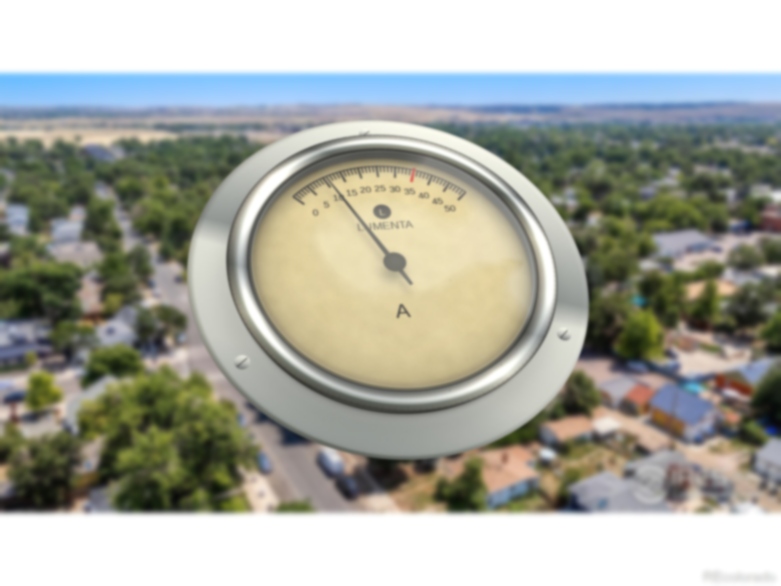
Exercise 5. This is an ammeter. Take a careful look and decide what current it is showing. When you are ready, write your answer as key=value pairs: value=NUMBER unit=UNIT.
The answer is value=10 unit=A
